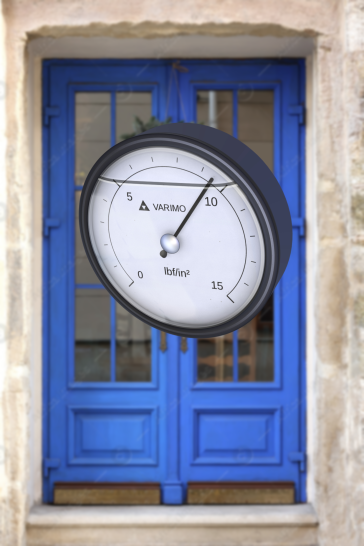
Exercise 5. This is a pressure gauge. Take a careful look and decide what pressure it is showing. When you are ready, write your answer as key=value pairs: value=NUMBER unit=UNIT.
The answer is value=9.5 unit=psi
